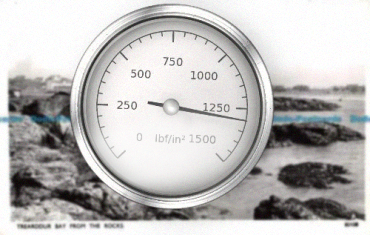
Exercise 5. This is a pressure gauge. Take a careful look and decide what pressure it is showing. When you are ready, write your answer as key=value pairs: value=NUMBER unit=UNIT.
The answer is value=1300 unit=psi
